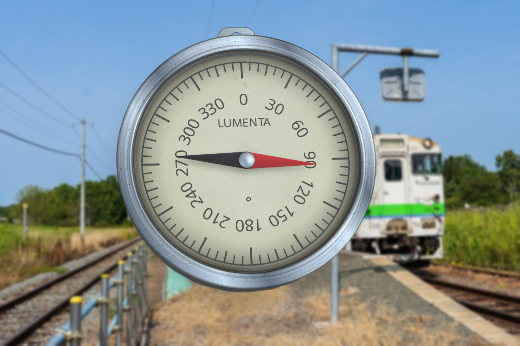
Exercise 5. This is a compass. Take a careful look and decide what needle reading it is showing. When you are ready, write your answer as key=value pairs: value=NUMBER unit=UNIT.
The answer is value=95 unit=°
